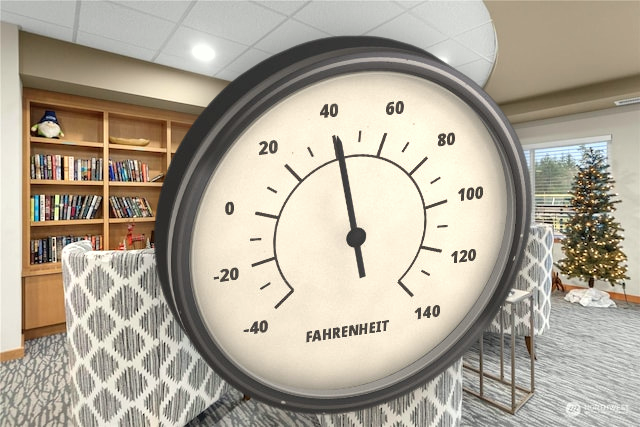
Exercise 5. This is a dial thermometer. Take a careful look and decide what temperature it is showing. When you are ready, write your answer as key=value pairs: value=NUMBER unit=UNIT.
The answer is value=40 unit=°F
